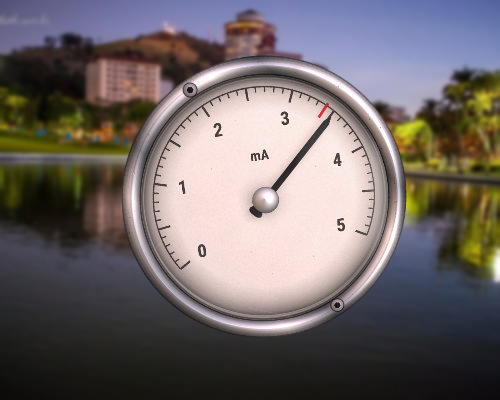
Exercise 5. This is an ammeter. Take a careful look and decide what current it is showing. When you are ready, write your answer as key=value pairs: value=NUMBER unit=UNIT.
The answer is value=3.5 unit=mA
